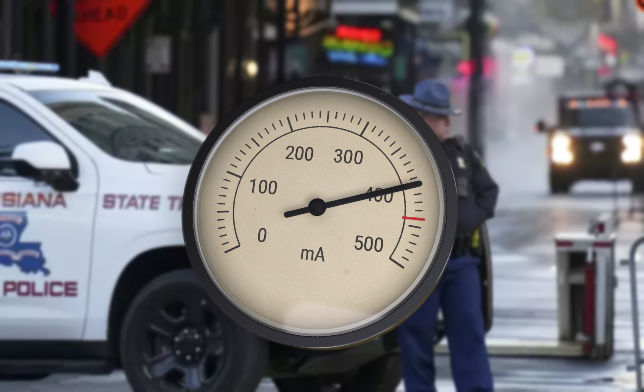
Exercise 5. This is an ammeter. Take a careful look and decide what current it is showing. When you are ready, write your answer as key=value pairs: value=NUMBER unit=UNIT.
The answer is value=400 unit=mA
